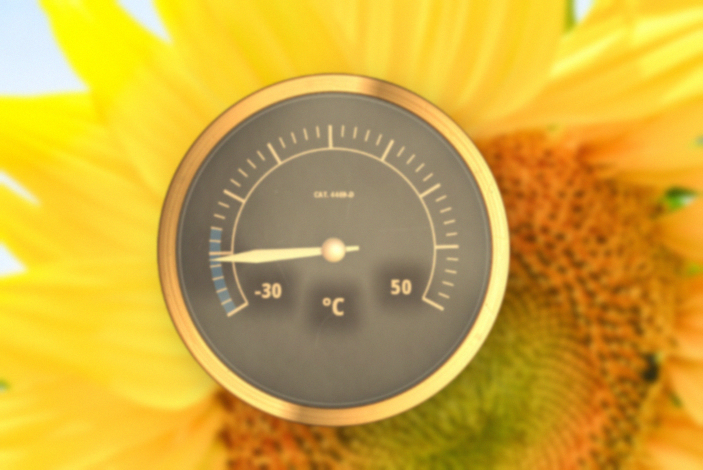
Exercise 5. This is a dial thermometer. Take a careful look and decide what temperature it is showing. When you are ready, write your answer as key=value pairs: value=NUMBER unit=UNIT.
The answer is value=-21 unit=°C
